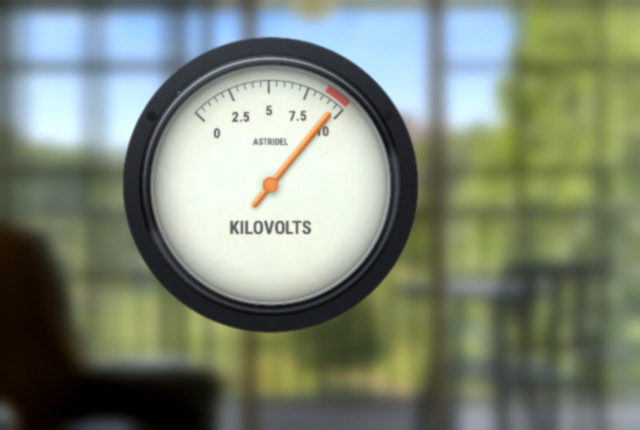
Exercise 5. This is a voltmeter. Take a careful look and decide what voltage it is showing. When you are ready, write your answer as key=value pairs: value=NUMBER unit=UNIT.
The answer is value=9.5 unit=kV
